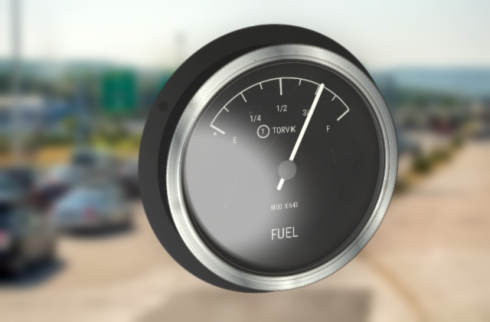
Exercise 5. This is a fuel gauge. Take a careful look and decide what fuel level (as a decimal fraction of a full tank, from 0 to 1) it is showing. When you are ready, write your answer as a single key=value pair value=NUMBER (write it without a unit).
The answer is value=0.75
